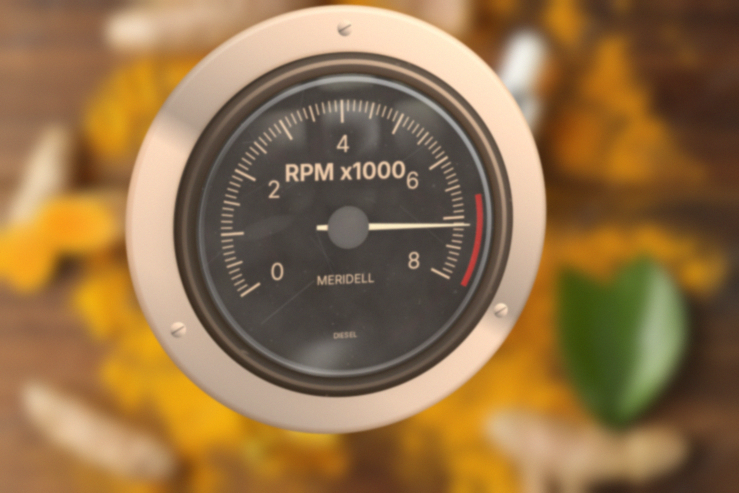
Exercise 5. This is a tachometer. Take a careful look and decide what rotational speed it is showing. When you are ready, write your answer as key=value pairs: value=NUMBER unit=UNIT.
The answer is value=7100 unit=rpm
